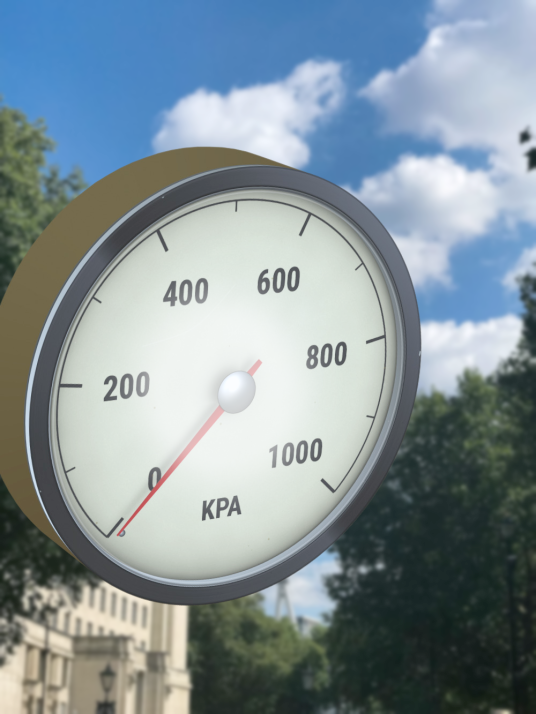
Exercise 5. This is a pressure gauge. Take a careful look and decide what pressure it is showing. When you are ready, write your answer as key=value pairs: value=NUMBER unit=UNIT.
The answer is value=0 unit=kPa
